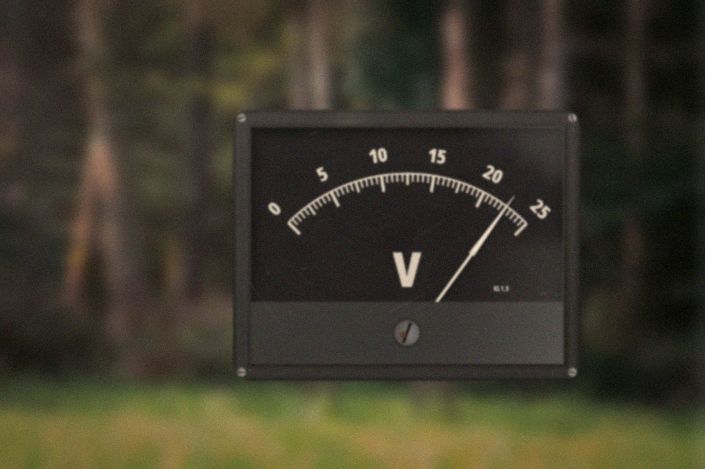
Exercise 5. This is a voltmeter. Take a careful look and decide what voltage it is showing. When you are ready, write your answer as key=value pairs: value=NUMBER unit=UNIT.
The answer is value=22.5 unit=V
